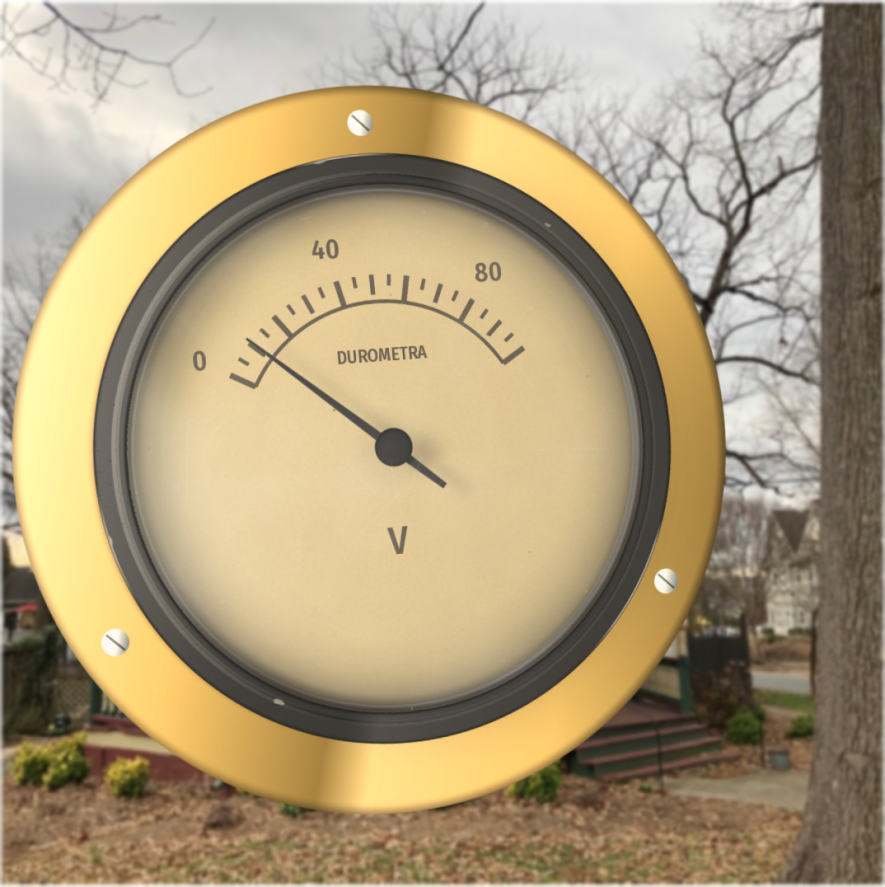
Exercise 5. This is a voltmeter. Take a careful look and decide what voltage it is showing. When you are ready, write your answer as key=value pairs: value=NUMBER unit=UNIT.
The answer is value=10 unit=V
